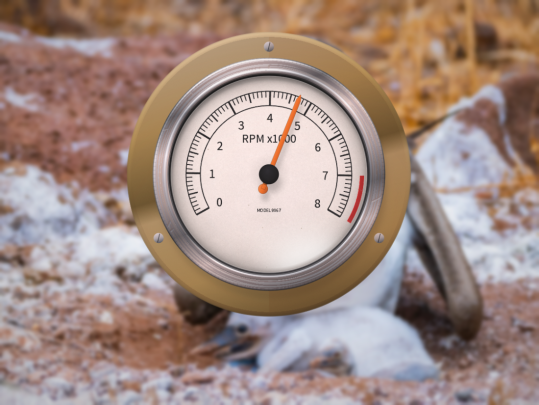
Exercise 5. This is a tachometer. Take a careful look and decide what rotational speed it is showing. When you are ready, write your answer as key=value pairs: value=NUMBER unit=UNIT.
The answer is value=4700 unit=rpm
